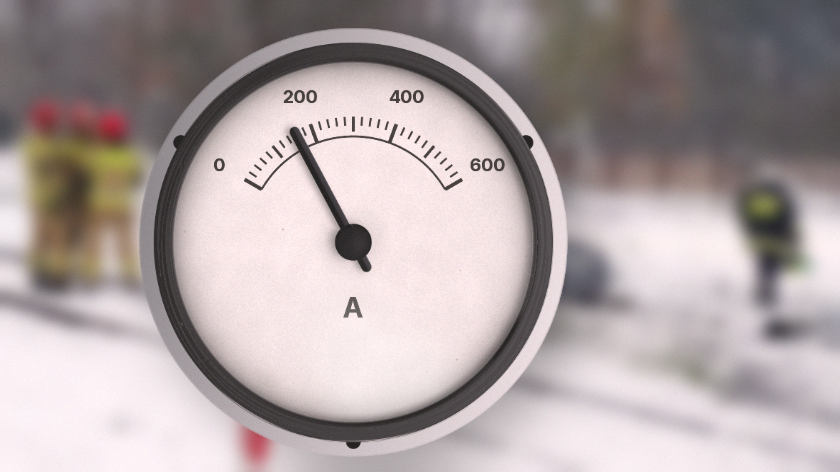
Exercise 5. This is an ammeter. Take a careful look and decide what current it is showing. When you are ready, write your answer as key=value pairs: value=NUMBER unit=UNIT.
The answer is value=160 unit=A
